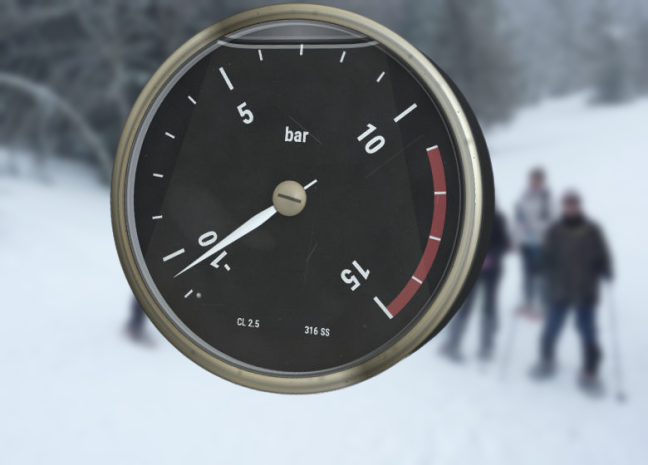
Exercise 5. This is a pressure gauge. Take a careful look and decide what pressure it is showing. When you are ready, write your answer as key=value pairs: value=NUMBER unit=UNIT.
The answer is value=-0.5 unit=bar
